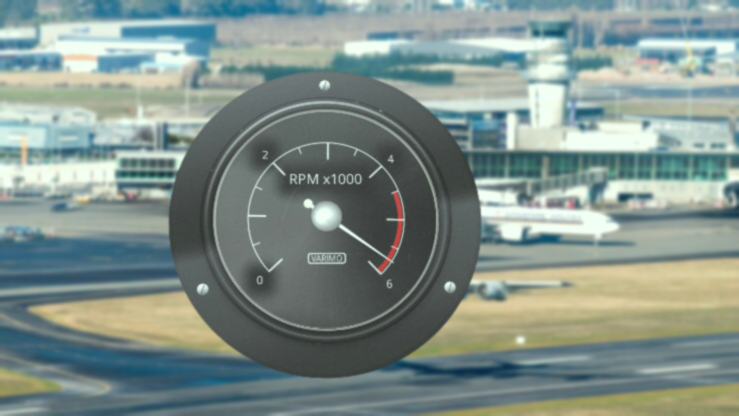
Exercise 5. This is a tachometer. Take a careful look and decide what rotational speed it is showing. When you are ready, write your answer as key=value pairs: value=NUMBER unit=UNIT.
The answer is value=5750 unit=rpm
